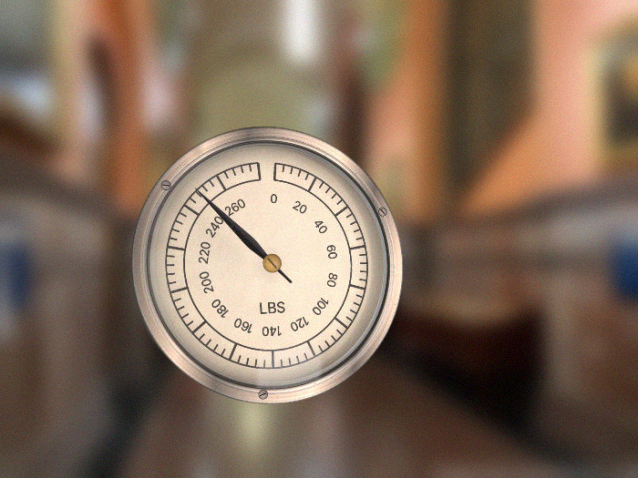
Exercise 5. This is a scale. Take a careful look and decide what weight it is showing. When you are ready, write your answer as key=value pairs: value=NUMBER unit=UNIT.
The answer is value=248 unit=lb
